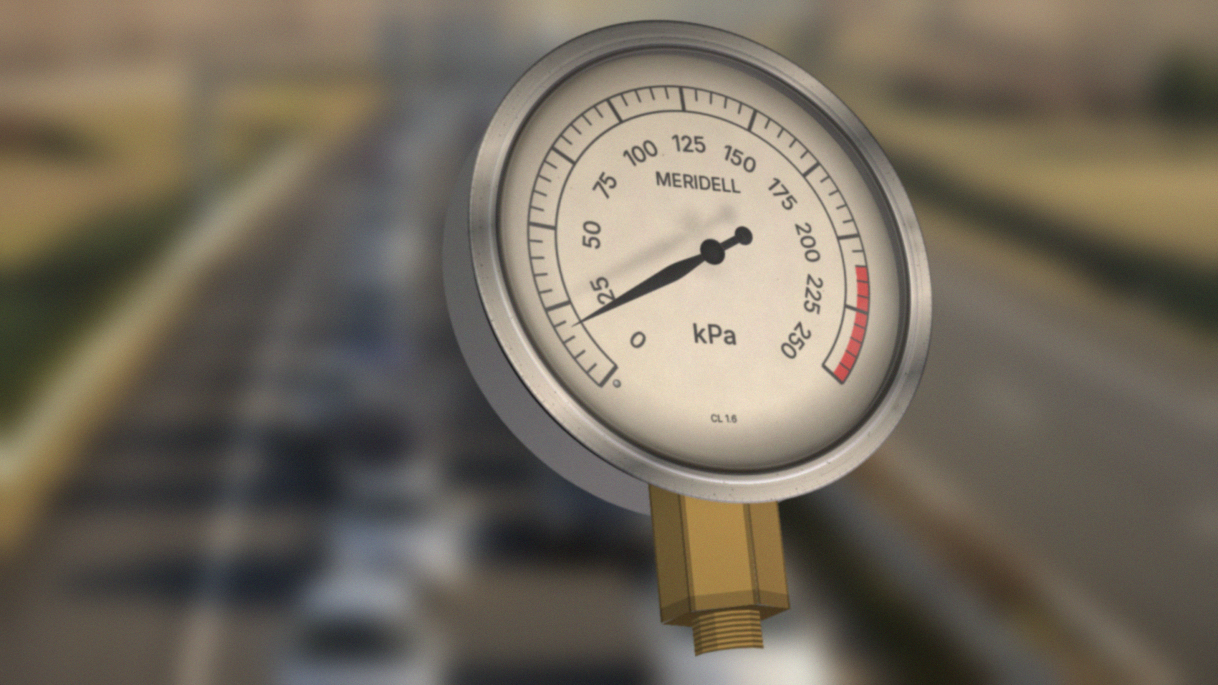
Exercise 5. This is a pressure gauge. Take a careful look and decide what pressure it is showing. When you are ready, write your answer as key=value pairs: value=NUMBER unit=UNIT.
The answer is value=17.5 unit=kPa
